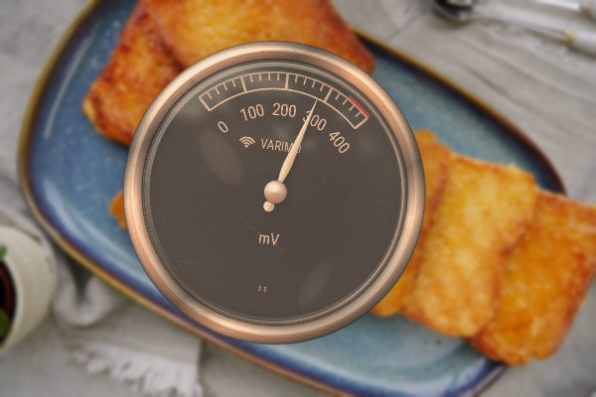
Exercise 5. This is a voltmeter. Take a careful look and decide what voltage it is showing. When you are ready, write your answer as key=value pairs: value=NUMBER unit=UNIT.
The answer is value=280 unit=mV
